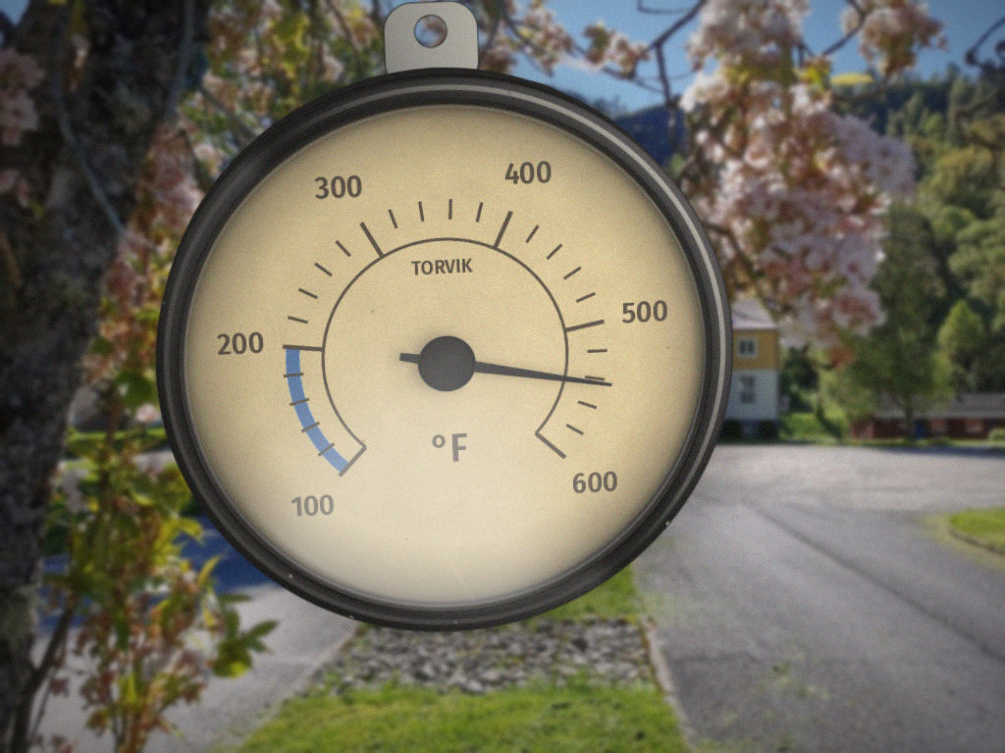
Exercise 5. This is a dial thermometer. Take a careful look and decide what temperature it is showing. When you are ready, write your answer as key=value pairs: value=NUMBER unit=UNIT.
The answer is value=540 unit=°F
